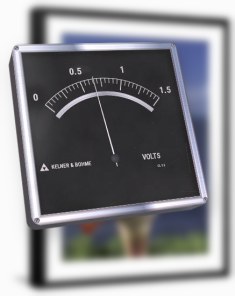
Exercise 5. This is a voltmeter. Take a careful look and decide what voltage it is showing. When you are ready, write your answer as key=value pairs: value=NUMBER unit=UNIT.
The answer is value=0.65 unit=V
